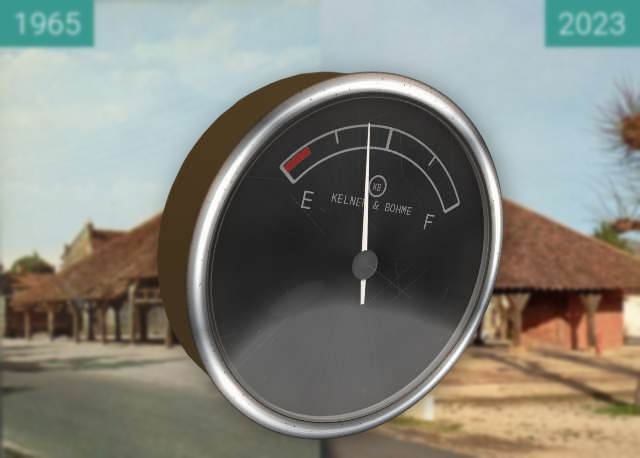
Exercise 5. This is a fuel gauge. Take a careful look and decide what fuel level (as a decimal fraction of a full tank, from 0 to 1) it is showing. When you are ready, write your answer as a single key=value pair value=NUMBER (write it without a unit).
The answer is value=0.375
